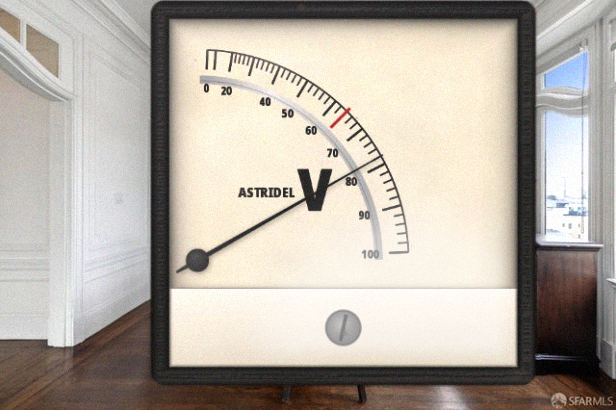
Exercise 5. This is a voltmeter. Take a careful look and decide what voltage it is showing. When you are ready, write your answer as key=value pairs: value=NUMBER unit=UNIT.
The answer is value=78 unit=V
